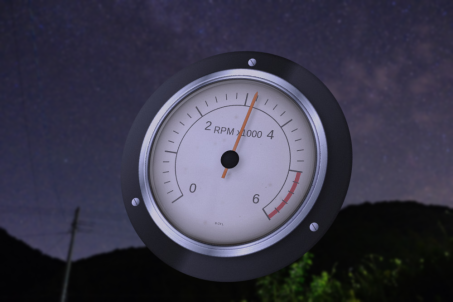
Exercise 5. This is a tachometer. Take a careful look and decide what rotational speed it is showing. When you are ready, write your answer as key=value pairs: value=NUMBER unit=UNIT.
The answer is value=3200 unit=rpm
